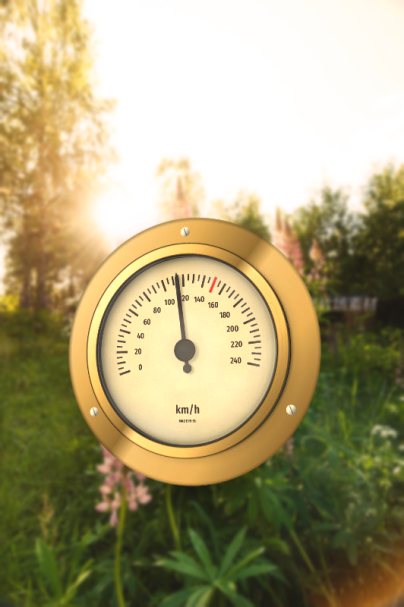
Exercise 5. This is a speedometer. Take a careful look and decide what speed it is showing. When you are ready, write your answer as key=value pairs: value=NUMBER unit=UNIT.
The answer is value=115 unit=km/h
